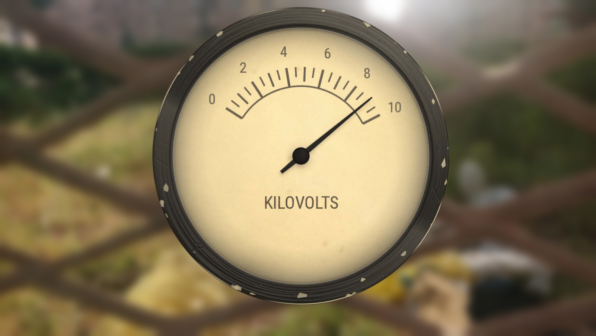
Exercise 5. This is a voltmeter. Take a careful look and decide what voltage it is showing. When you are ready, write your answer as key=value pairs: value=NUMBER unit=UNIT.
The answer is value=9 unit=kV
